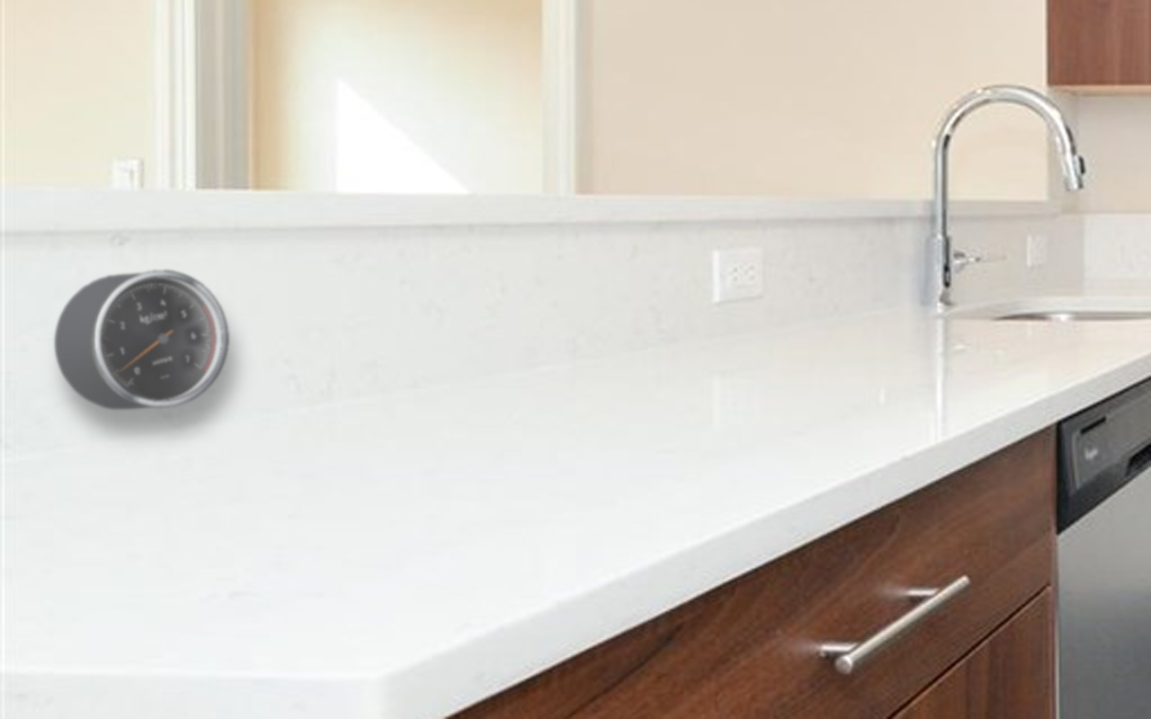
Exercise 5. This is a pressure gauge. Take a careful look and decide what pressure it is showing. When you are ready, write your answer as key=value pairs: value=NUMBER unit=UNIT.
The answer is value=0.5 unit=kg/cm²
